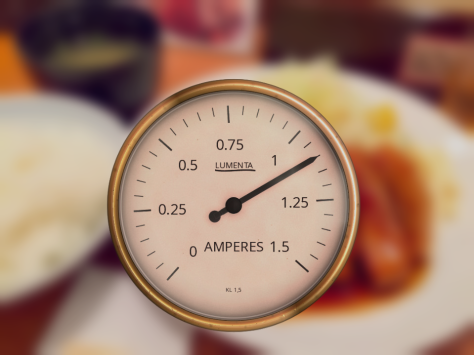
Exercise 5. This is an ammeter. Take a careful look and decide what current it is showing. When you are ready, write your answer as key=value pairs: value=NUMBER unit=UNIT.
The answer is value=1.1 unit=A
